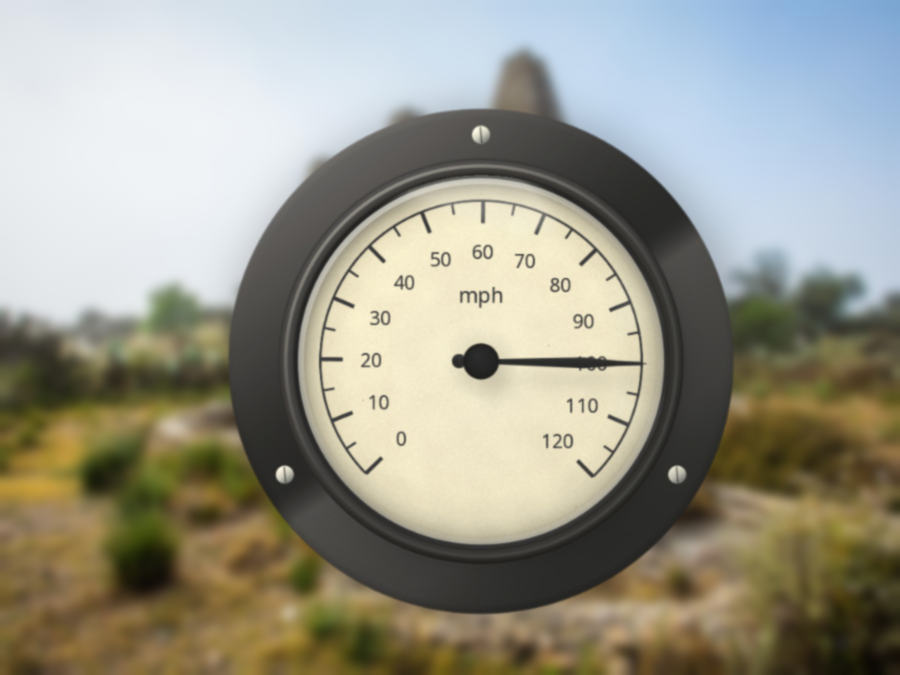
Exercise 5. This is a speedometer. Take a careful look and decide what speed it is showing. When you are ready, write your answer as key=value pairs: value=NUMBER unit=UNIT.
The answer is value=100 unit=mph
